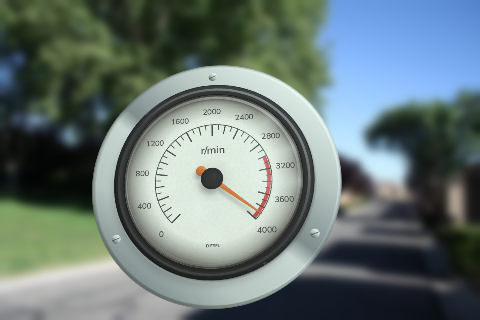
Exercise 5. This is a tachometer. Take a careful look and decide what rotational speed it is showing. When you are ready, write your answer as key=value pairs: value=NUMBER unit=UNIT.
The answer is value=3900 unit=rpm
